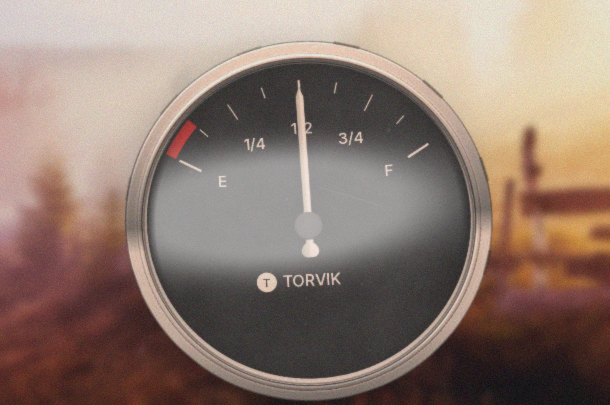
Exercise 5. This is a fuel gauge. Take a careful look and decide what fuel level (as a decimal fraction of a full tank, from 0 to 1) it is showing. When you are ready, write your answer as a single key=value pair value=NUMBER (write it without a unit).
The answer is value=0.5
